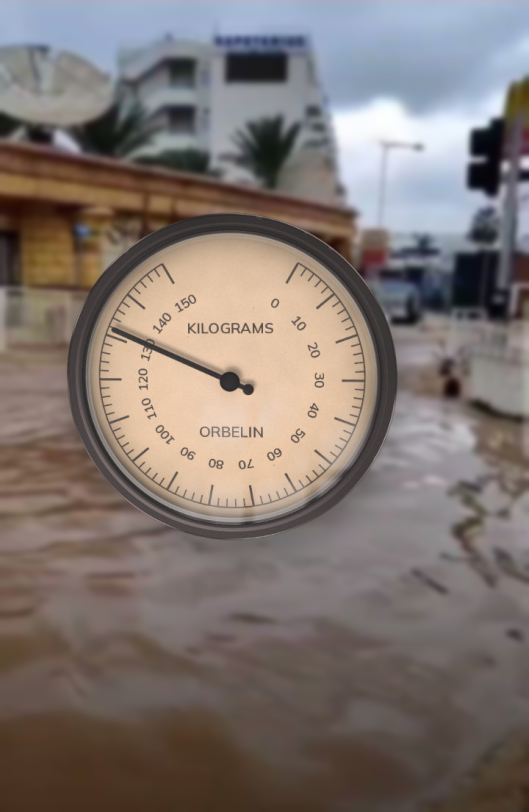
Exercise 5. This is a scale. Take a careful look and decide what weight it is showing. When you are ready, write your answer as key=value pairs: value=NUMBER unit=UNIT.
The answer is value=132 unit=kg
